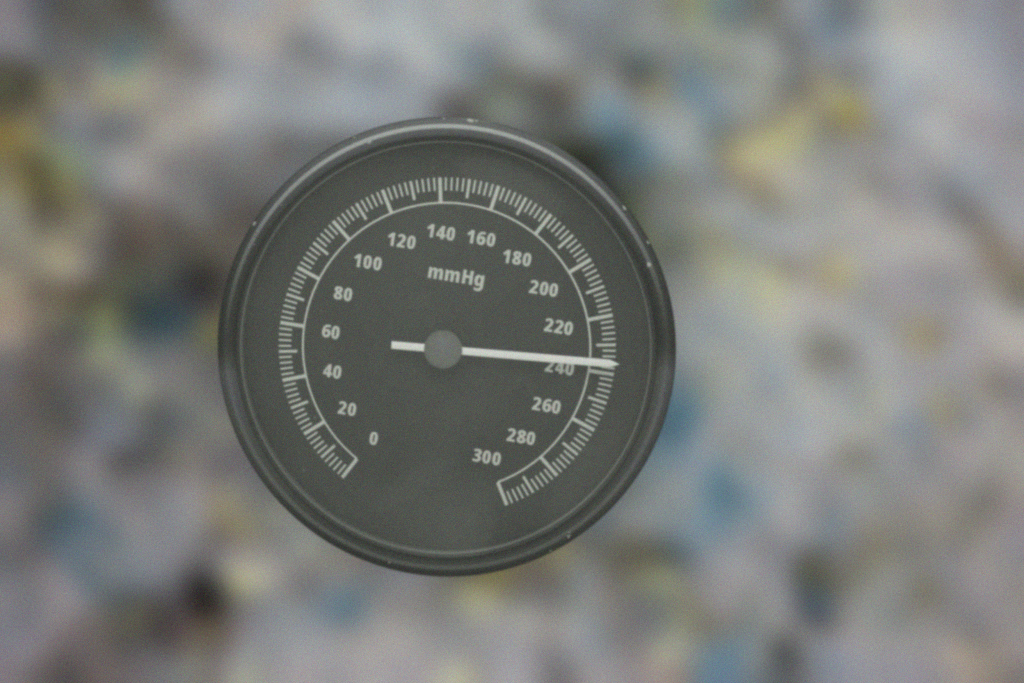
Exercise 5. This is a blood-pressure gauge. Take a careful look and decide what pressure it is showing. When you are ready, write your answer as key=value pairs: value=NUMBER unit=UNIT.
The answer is value=236 unit=mmHg
